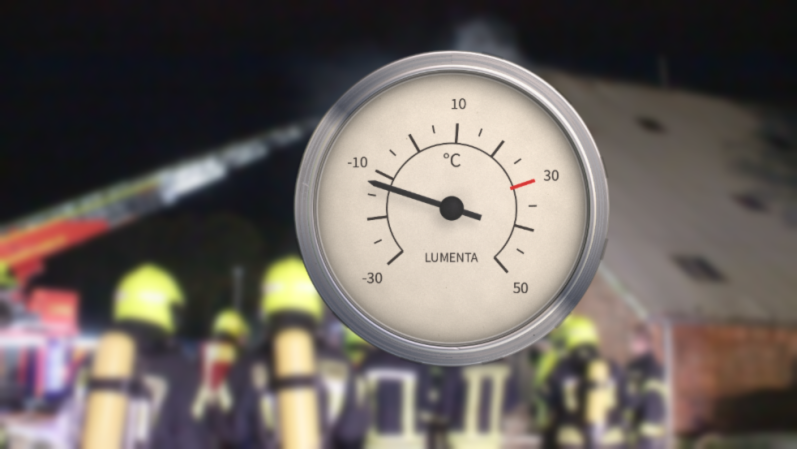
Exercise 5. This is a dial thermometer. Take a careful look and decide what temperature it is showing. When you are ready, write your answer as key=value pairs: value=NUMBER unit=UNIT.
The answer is value=-12.5 unit=°C
